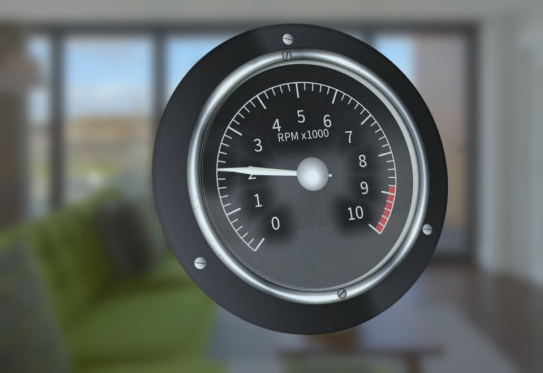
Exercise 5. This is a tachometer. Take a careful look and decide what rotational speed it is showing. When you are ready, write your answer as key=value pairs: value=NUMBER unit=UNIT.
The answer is value=2000 unit=rpm
